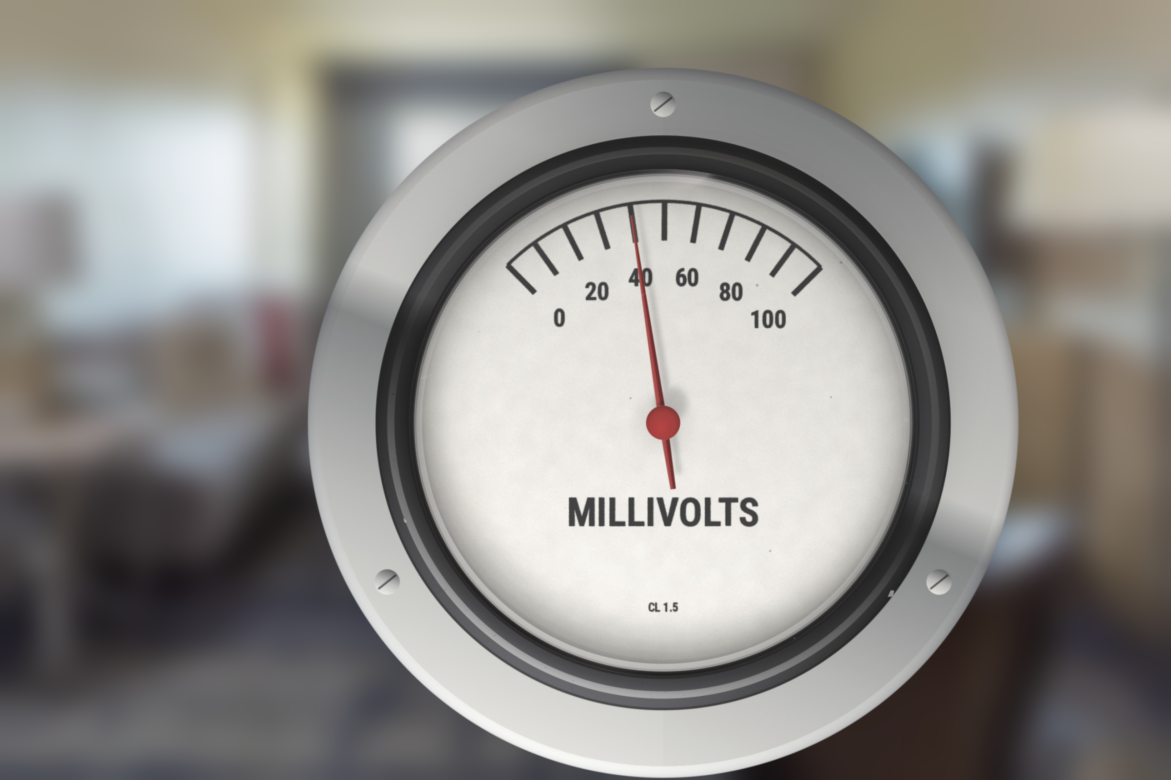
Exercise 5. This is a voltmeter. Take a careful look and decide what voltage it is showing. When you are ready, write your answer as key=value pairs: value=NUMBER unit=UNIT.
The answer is value=40 unit=mV
